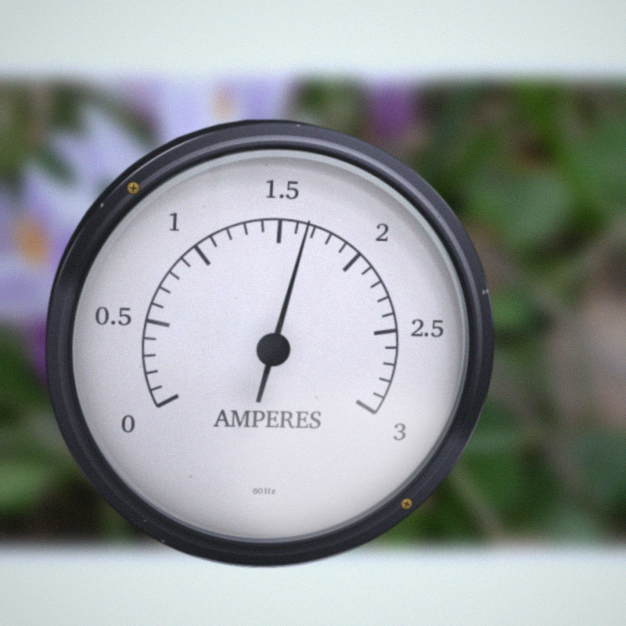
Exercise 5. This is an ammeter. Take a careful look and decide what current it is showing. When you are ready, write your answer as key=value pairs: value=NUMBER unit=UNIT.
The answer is value=1.65 unit=A
